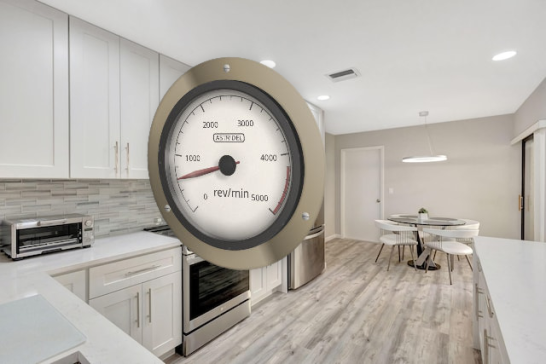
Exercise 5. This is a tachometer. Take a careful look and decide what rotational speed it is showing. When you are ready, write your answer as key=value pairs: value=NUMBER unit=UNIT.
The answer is value=600 unit=rpm
